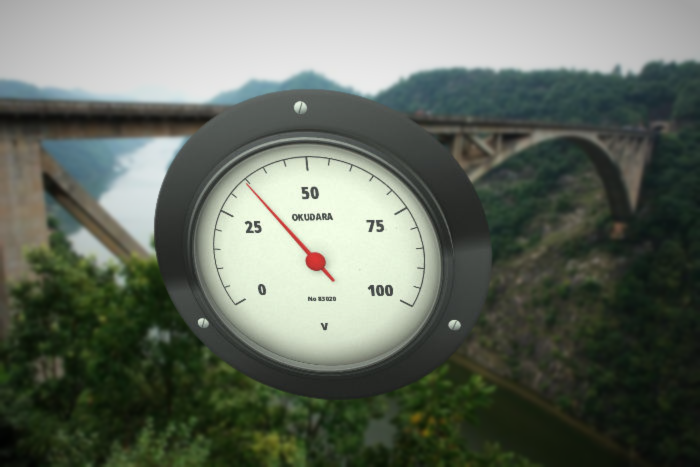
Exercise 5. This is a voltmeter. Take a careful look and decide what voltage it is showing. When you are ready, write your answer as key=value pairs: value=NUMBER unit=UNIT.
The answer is value=35 unit=V
